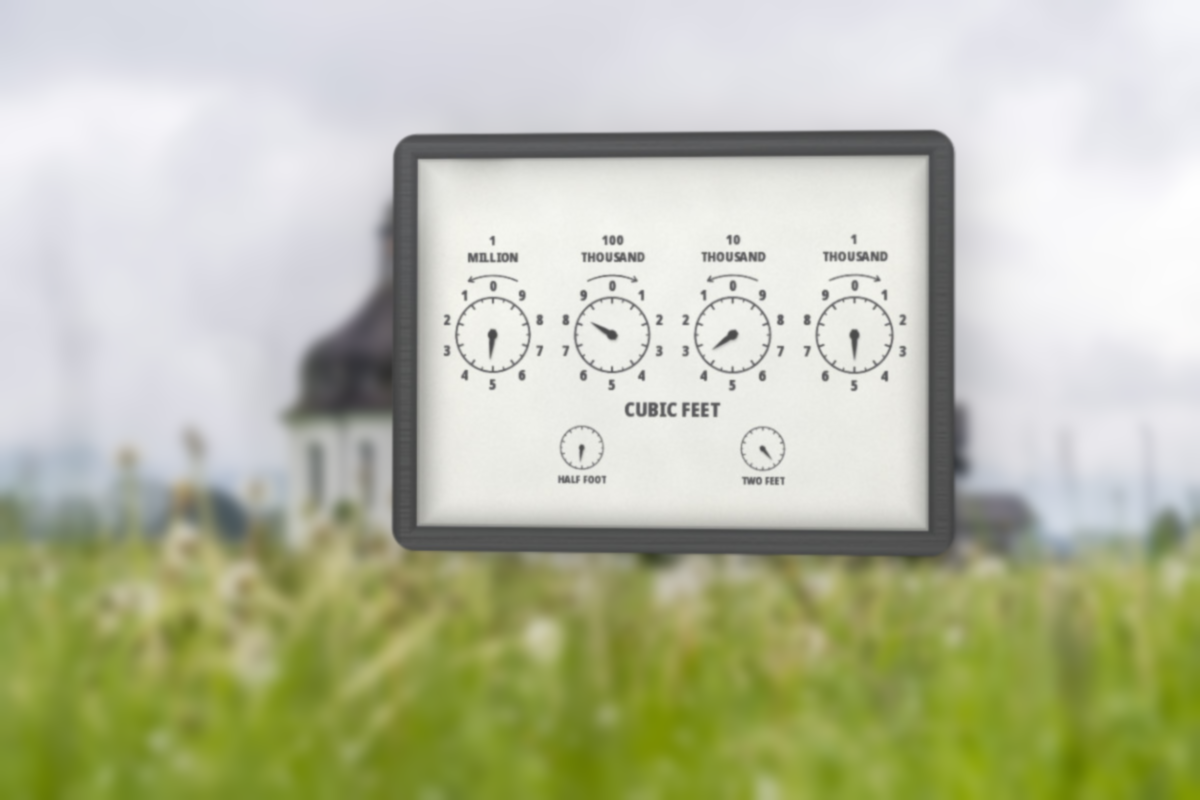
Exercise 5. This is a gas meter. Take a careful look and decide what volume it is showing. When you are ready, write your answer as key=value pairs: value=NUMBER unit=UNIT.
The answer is value=483500 unit=ft³
